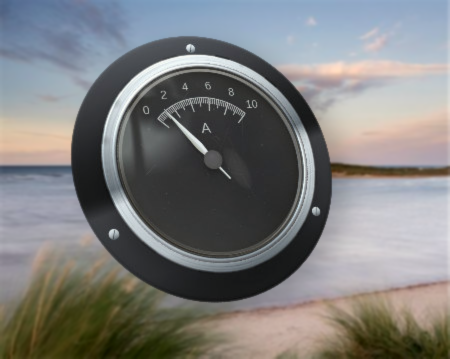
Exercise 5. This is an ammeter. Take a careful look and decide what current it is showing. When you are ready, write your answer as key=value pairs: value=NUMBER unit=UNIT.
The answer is value=1 unit=A
